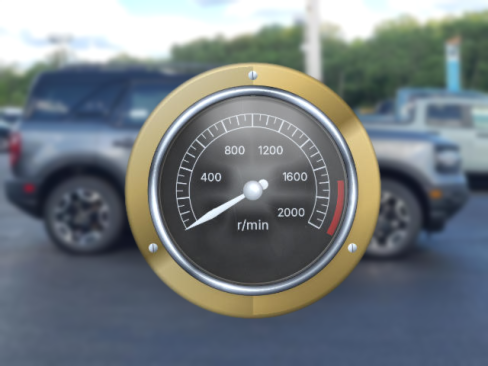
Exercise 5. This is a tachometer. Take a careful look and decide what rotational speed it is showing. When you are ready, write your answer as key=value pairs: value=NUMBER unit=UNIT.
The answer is value=0 unit=rpm
